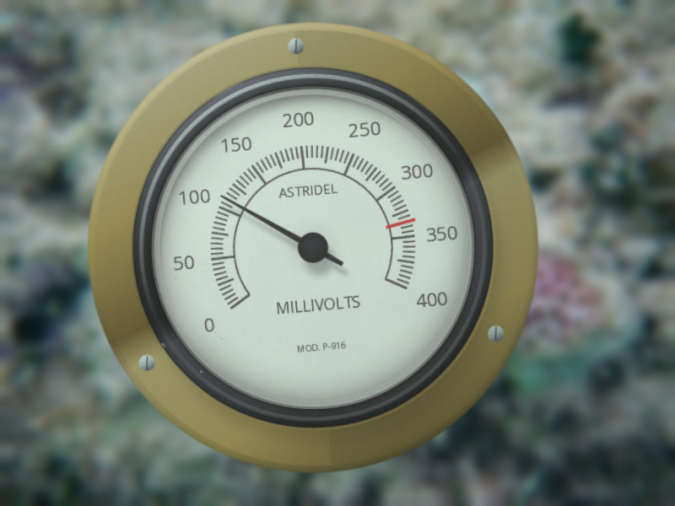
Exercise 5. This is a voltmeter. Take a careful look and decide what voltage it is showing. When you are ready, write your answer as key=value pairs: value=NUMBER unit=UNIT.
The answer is value=110 unit=mV
